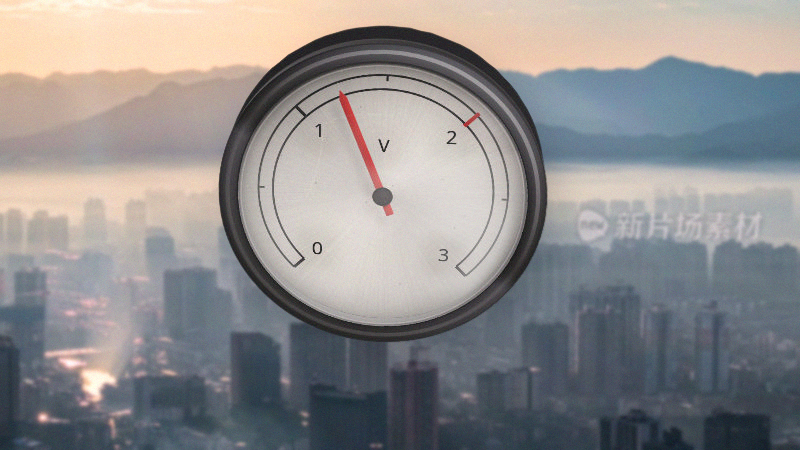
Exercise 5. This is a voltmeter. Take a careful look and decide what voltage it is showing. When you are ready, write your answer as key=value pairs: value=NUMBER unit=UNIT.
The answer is value=1.25 unit=V
